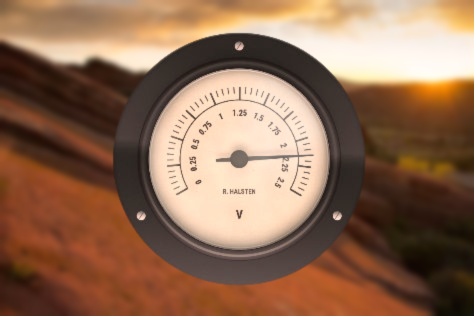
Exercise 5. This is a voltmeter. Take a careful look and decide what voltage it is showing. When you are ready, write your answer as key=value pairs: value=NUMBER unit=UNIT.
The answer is value=2.15 unit=V
